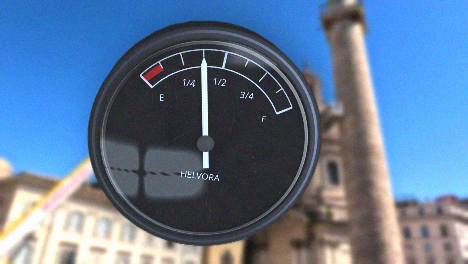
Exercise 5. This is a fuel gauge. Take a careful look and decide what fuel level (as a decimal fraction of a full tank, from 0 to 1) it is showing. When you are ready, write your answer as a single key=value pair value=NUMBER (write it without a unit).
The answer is value=0.375
